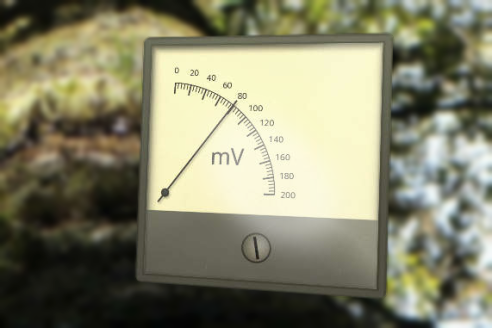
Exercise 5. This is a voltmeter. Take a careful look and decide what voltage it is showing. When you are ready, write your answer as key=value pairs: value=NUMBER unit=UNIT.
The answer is value=80 unit=mV
